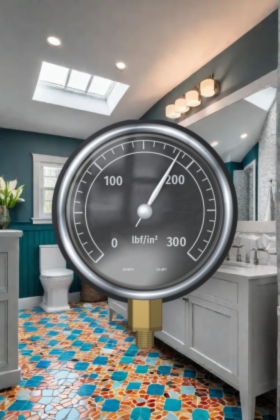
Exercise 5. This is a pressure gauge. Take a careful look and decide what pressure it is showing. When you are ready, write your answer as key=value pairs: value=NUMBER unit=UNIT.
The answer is value=185 unit=psi
